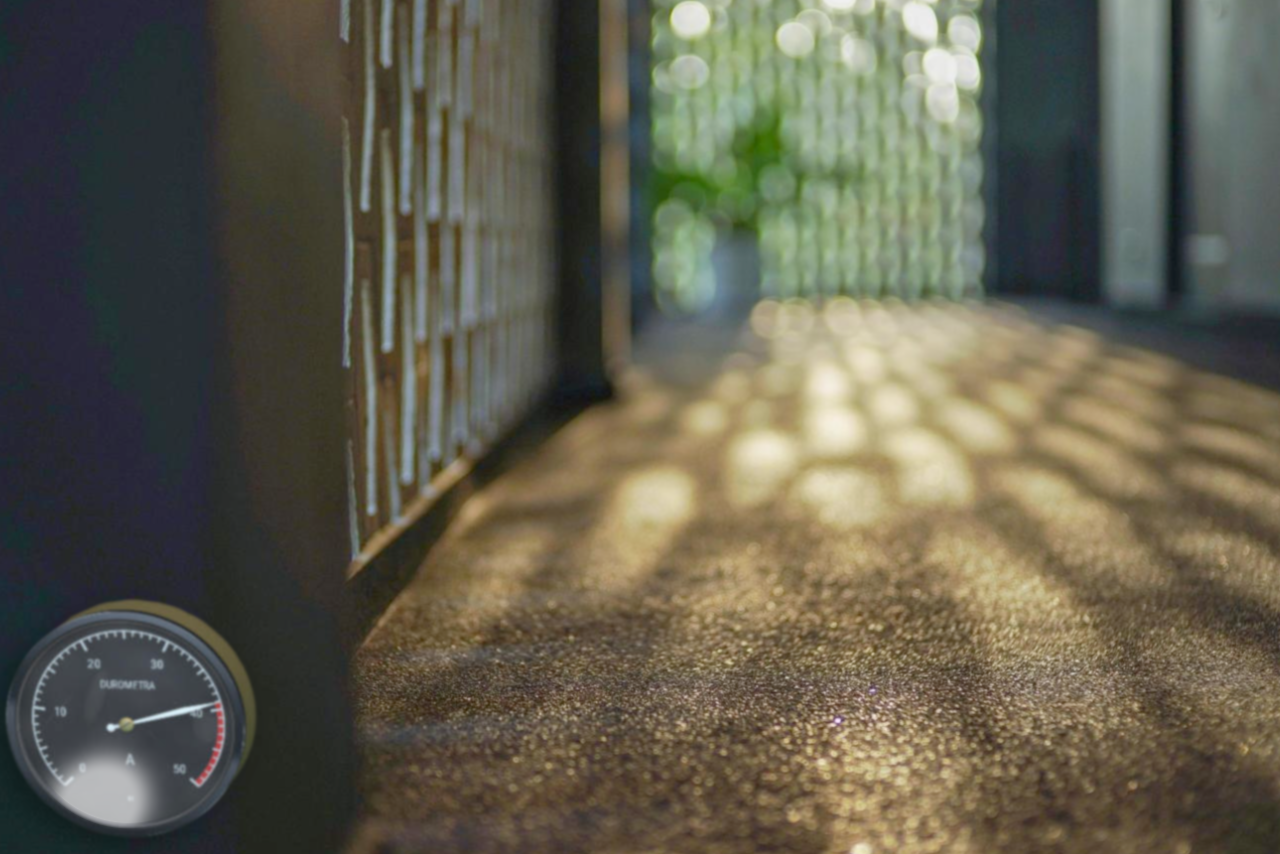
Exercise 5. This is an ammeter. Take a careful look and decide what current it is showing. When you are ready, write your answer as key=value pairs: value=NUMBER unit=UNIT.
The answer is value=39 unit=A
